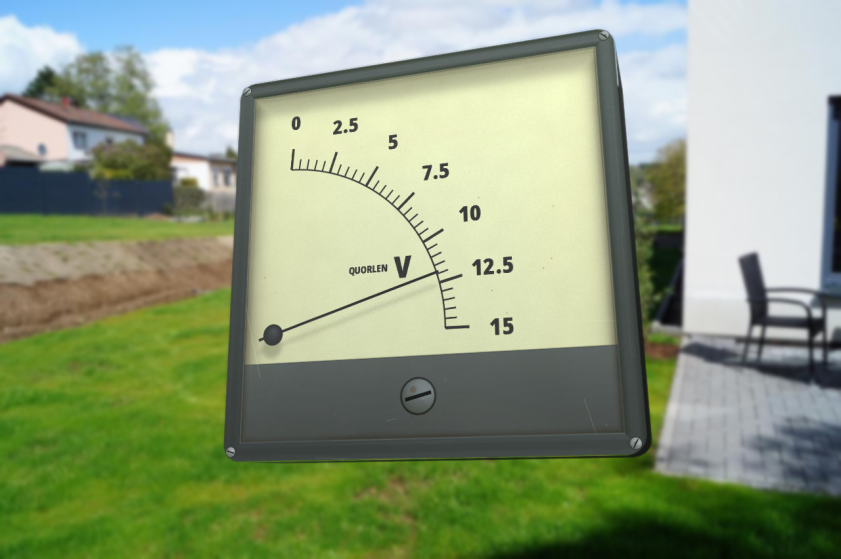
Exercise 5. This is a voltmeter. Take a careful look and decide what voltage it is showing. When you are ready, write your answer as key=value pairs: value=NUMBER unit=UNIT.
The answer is value=12 unit=V
